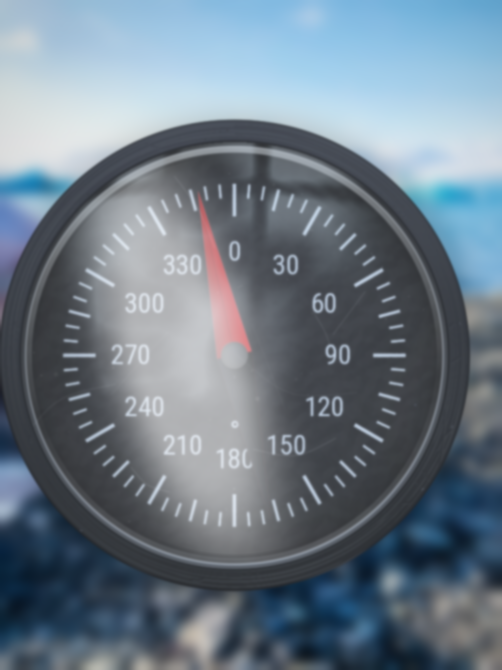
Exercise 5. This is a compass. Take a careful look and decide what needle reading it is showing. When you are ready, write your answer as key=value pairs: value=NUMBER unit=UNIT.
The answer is value=347.5 unit=°
